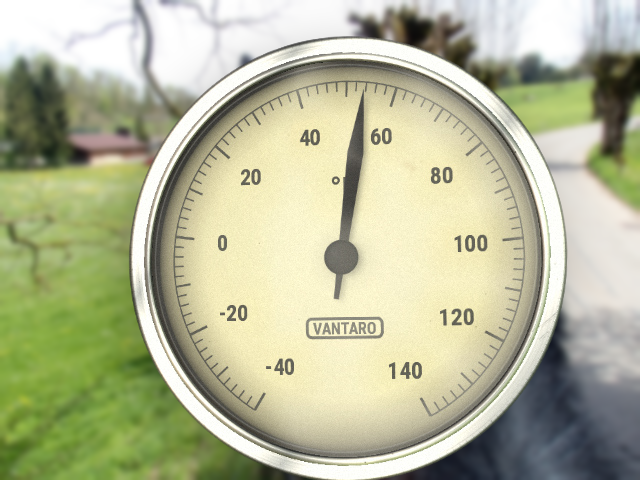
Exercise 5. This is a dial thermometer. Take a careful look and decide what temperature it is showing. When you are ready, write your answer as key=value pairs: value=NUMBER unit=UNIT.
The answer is value=54 unit=°F
